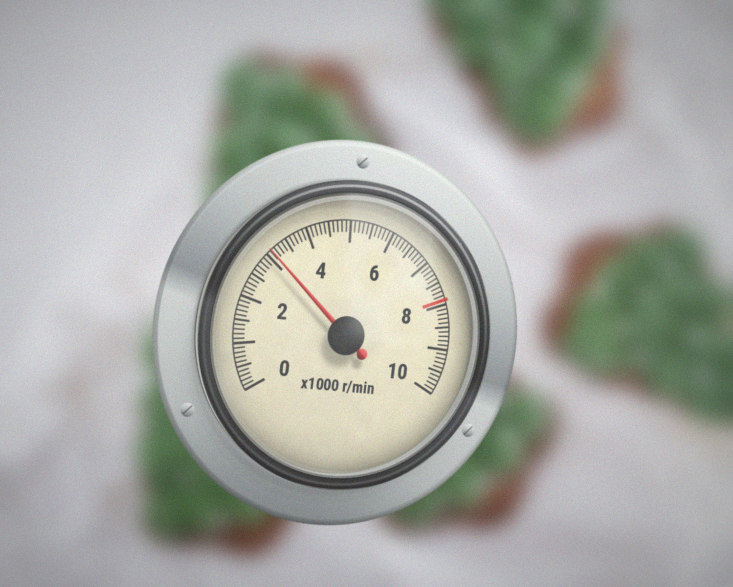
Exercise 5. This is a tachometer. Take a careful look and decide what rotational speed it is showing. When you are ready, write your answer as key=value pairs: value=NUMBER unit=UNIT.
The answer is value=3100 unit=rpm
